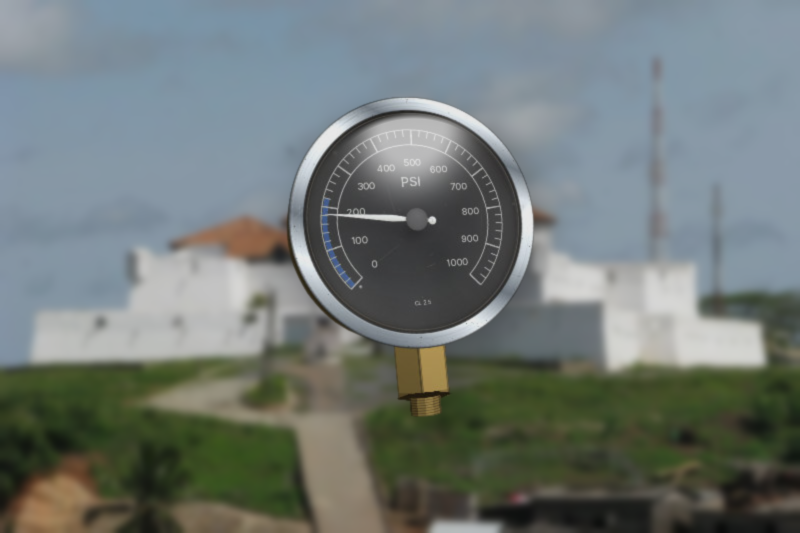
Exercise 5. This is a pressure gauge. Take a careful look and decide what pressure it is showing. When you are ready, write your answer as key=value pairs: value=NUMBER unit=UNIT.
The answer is value=180 unit=psi
